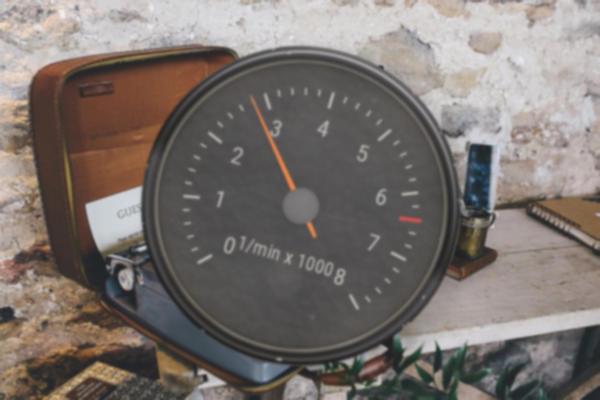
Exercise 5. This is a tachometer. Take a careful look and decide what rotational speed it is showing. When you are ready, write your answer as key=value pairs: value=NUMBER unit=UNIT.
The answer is value=2800 unit=rpm
